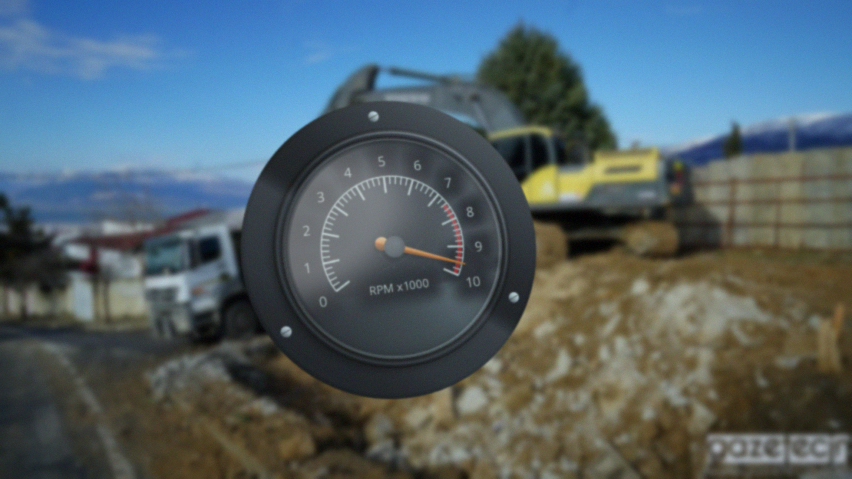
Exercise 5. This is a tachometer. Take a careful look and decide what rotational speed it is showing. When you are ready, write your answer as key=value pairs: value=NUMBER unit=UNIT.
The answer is value=9600 unit=rpm
